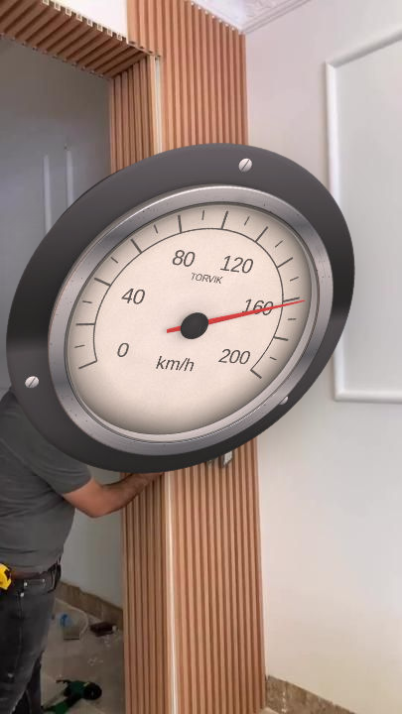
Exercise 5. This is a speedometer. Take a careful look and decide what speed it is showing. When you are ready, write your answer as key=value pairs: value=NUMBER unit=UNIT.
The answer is value=160 unit=km/h
